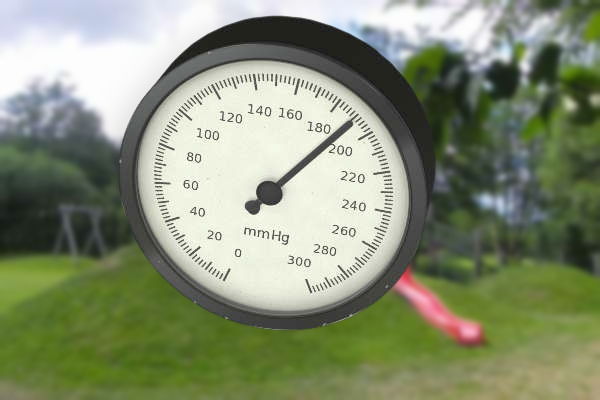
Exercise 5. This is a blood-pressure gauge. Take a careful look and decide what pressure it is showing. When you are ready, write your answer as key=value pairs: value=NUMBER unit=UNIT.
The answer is value=190 unit=mmHg
